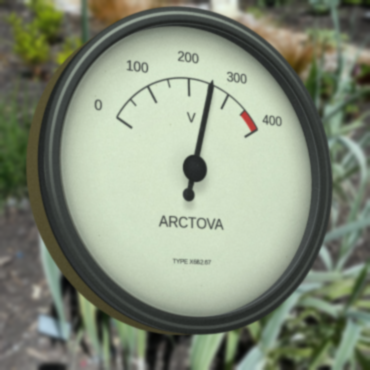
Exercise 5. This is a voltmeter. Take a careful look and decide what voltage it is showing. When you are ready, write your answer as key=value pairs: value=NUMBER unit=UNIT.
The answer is value=250 unit=V
